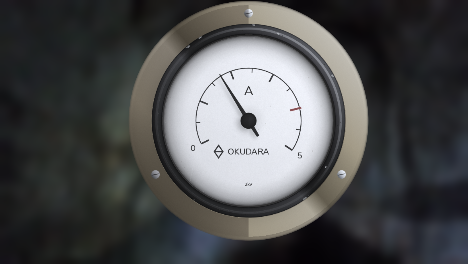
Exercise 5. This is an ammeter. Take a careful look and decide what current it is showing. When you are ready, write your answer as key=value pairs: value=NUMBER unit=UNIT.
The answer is value=1.75 unit=A
